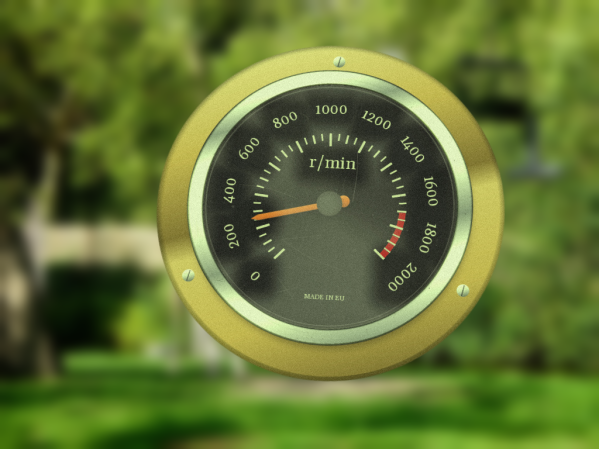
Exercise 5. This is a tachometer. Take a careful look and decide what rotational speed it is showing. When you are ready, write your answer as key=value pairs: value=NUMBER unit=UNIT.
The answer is value=250 unit=rpm
